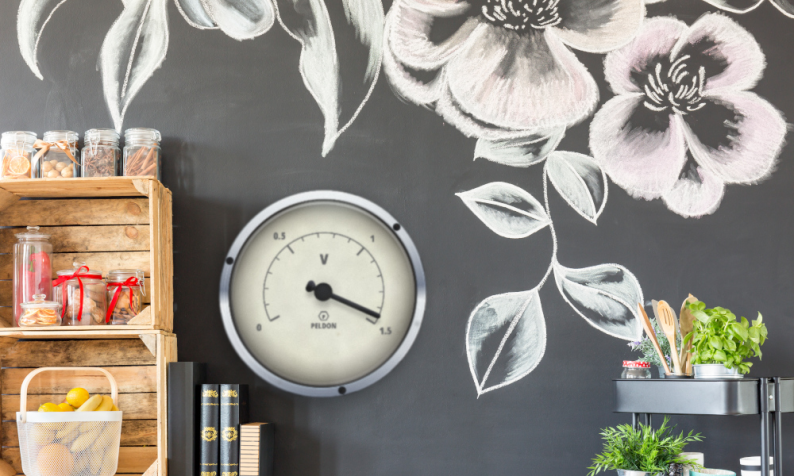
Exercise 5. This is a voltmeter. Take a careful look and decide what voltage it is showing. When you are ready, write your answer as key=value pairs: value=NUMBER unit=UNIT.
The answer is value=1.45 unit=V
